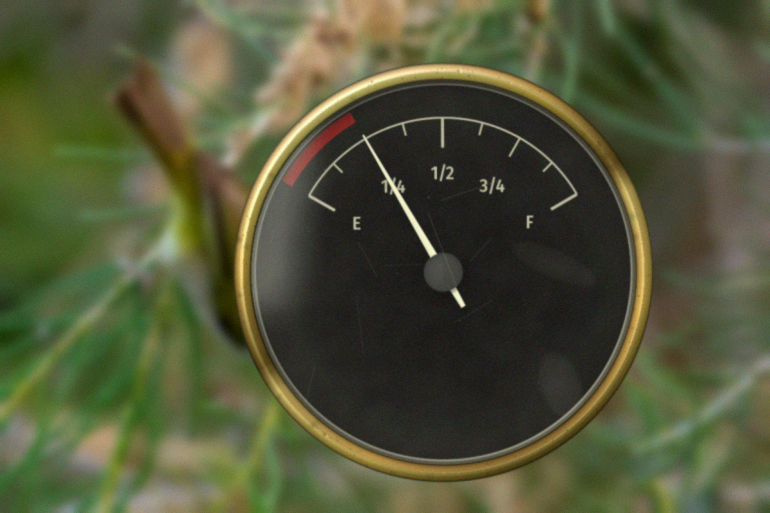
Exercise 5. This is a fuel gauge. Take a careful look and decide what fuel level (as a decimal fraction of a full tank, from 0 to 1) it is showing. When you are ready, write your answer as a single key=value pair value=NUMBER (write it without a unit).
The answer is value=0.25
